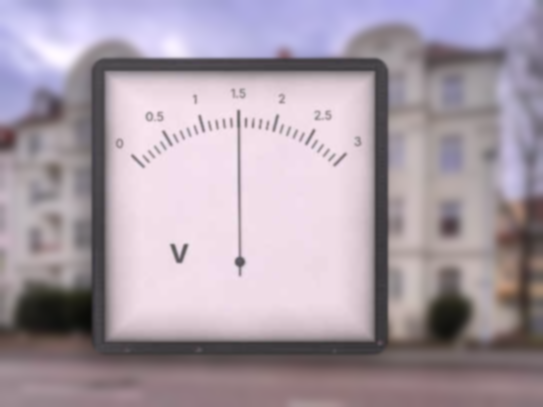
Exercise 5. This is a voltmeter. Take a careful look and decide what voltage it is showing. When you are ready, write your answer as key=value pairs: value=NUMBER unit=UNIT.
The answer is value=1.5 unit=V
